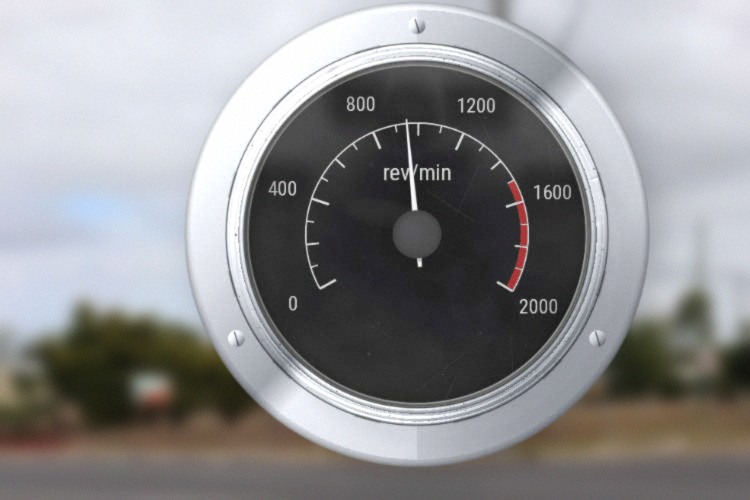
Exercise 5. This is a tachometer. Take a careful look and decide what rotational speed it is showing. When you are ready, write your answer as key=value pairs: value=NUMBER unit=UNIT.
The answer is value=950 unit=rpm
